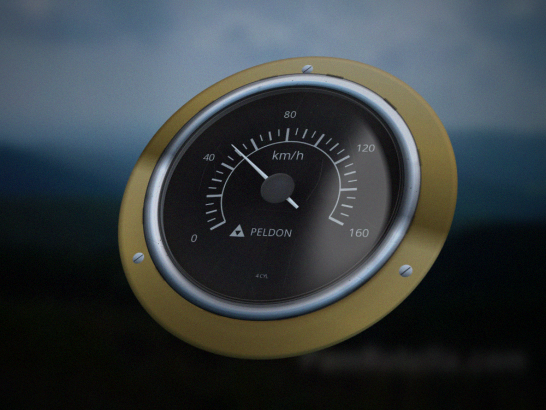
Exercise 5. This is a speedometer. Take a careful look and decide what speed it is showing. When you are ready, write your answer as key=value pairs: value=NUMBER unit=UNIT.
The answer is value=50 unit=km/h
